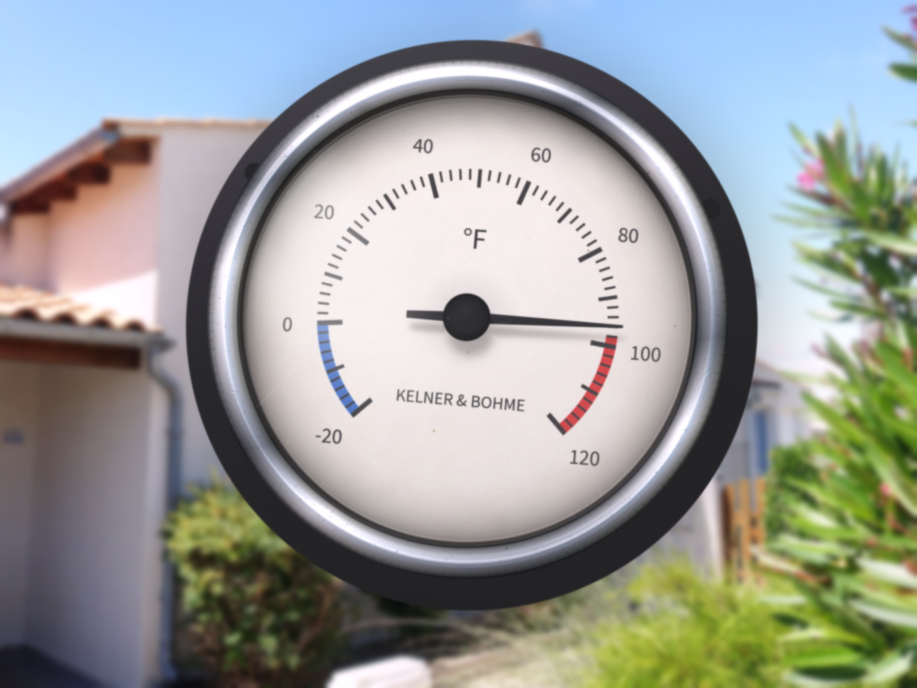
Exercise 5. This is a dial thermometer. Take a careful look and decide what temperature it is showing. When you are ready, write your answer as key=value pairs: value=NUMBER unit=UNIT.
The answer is value=96 unit=°F
